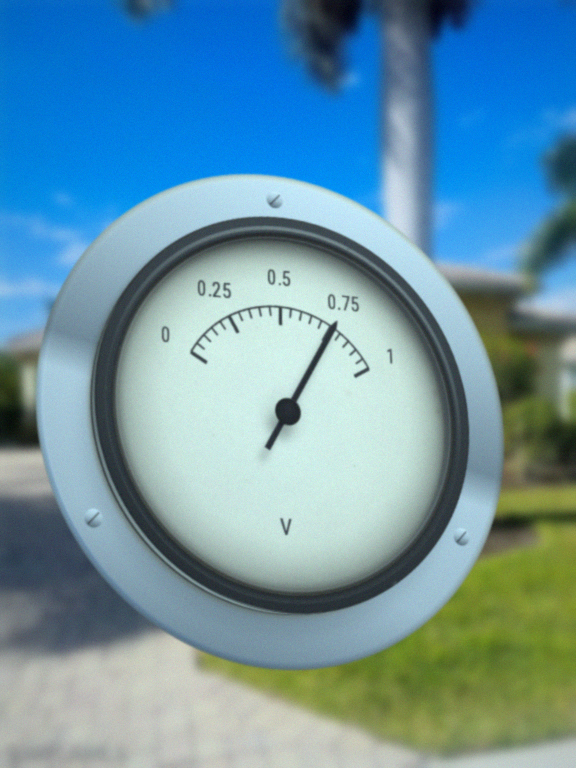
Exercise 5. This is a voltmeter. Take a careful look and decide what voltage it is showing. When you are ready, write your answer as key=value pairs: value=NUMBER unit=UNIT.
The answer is value=0.75 unit=V
